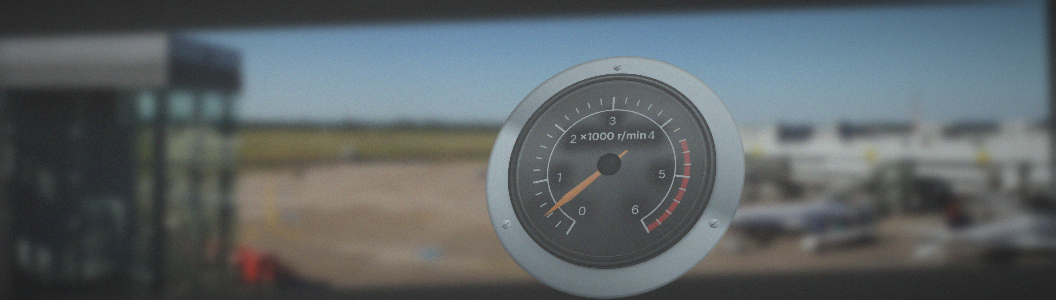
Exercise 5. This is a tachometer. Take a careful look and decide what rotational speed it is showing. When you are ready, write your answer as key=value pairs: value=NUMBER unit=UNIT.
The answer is value=400 unit=rpm
